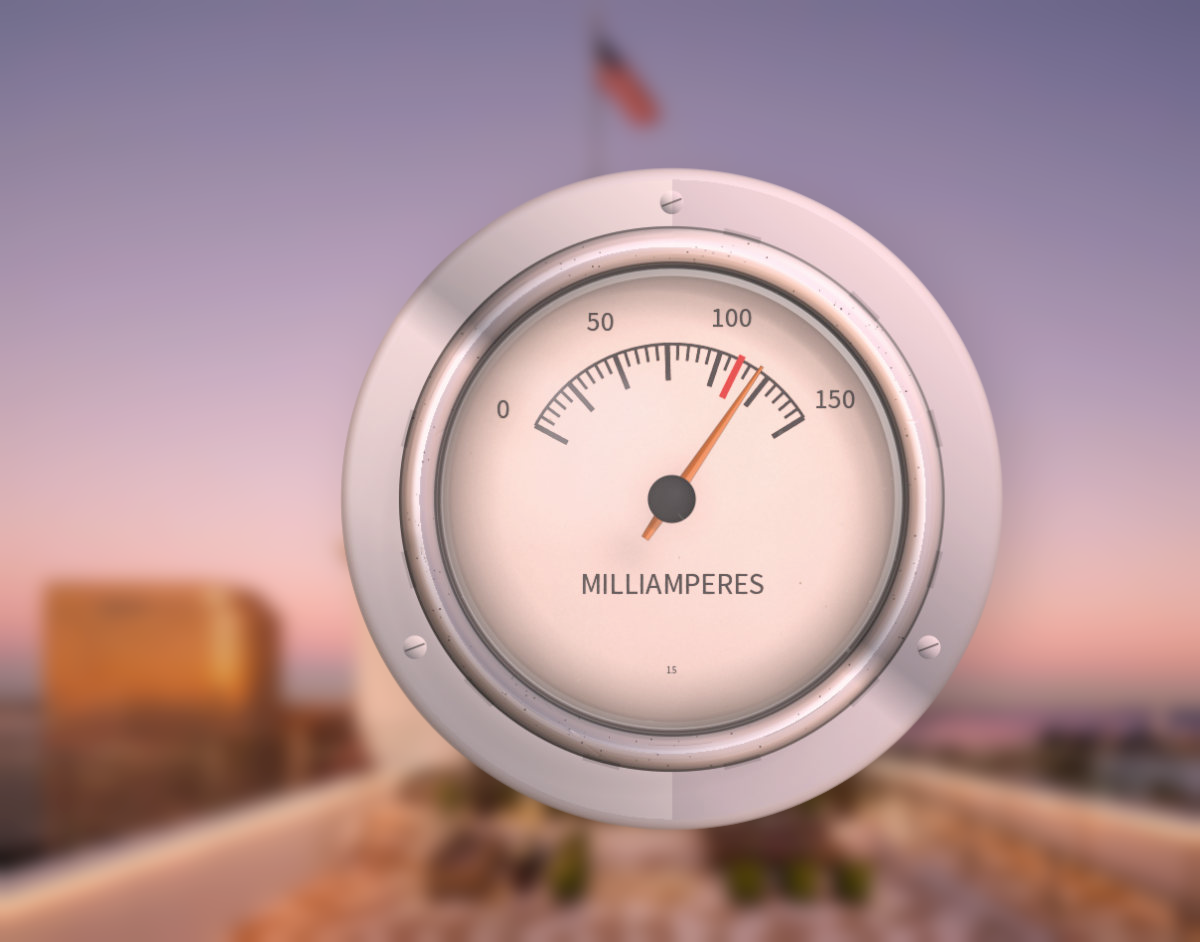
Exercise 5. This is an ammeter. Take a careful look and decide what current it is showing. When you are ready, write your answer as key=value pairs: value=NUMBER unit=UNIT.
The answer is value=120 unit=mA
